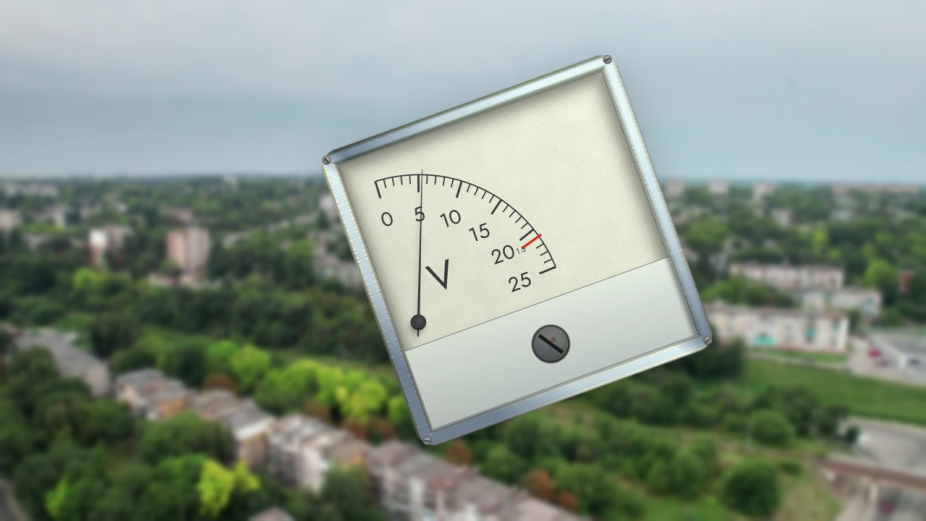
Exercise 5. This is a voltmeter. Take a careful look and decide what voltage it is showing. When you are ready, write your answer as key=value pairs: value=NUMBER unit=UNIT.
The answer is value=5.5 unit=V
